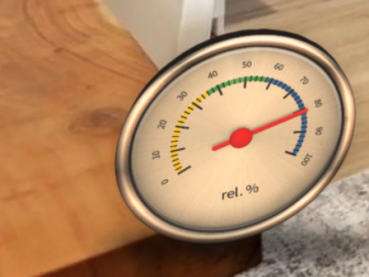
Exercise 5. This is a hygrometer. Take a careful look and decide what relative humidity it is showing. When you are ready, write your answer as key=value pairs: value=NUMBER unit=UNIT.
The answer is value=80 unit=%
